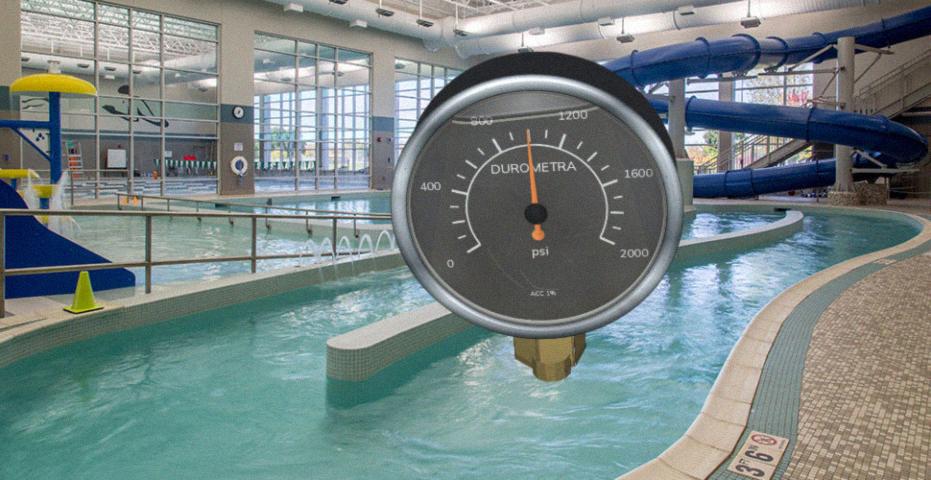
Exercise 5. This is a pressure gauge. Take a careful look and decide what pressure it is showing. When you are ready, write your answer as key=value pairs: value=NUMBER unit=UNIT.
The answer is value=1000 unit=psi
